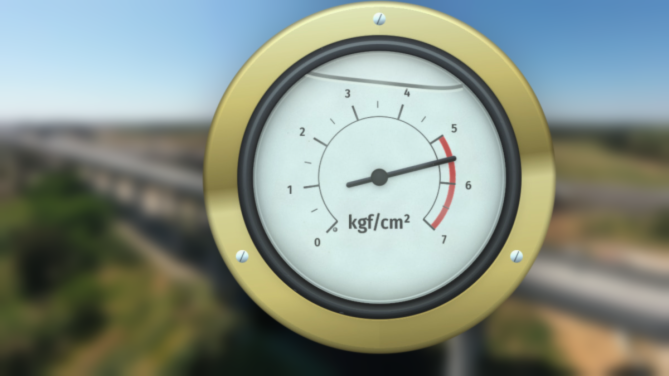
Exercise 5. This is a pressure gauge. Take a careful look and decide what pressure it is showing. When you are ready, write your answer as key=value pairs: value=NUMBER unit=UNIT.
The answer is value=5.5 unit=kg/cm²
